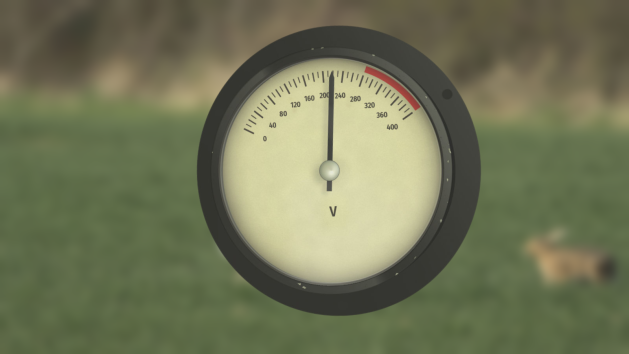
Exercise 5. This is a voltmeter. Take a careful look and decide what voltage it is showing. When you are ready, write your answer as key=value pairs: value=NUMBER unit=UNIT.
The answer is value=220 unit=V
